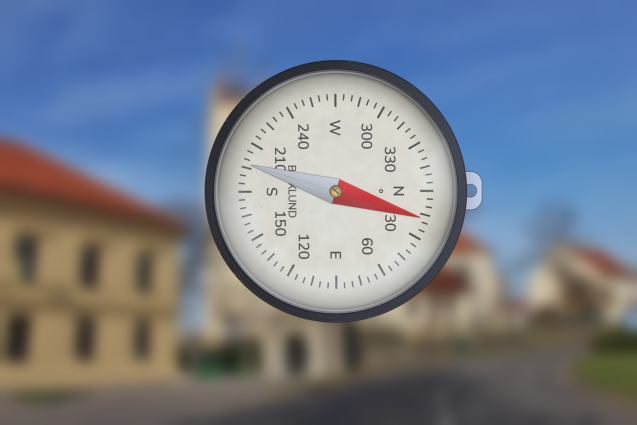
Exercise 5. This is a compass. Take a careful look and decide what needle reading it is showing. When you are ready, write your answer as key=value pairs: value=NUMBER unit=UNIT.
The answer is value=17.5 unit=°
